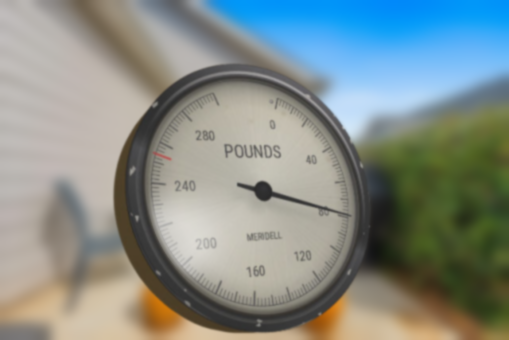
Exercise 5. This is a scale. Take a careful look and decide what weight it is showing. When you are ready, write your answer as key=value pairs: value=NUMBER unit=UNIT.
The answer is value=80 unit=lb
